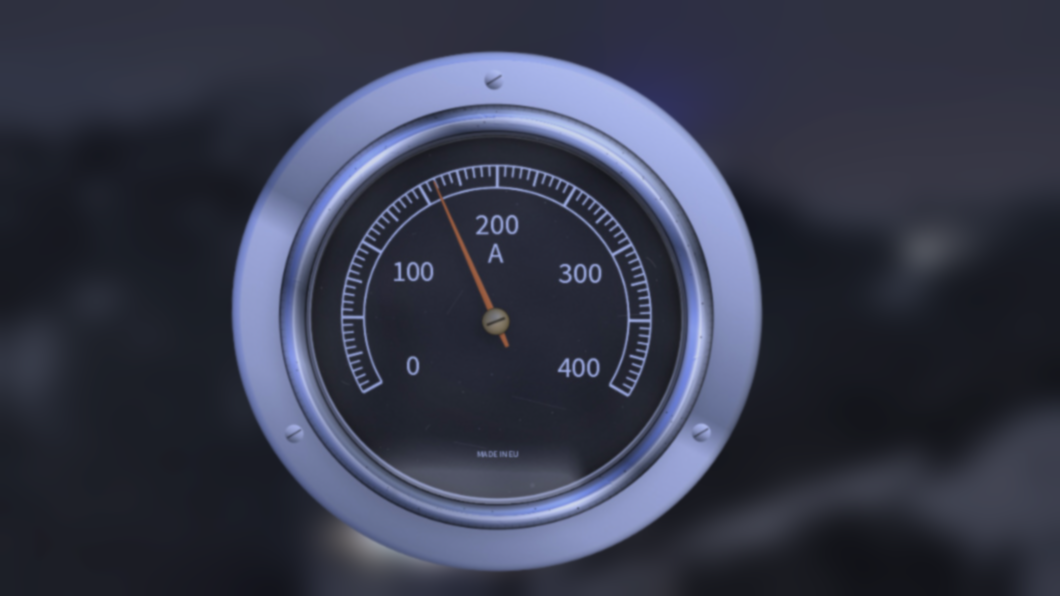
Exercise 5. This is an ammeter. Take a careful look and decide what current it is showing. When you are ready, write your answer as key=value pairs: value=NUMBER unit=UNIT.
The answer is value=160 unit=A
